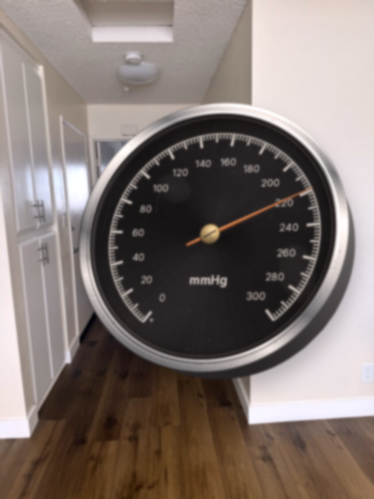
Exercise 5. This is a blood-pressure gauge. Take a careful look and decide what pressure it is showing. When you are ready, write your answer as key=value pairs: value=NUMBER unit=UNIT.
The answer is value=220 unit=mmHg
